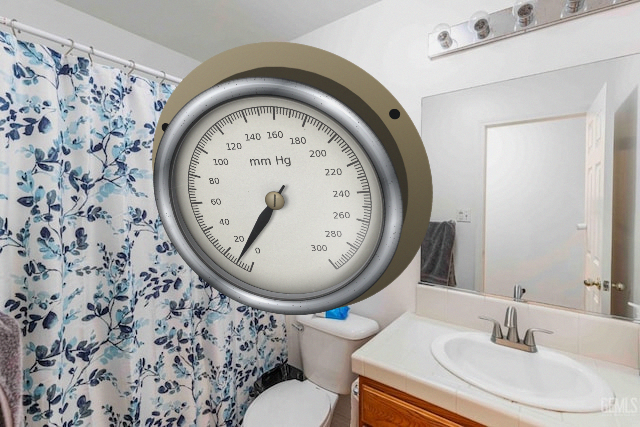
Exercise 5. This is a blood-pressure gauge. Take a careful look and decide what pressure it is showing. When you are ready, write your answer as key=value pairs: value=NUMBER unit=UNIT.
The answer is value=10 unit=mmHg
